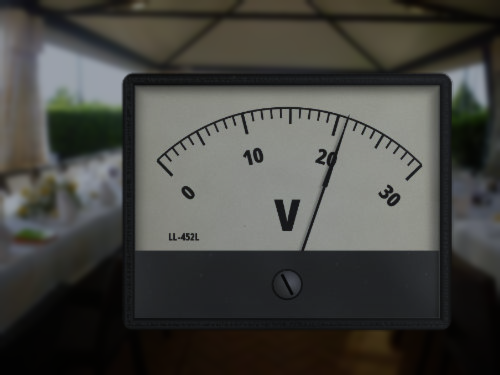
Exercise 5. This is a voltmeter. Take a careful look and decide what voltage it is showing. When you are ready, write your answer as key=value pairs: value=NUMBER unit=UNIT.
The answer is value=21 unit=V
